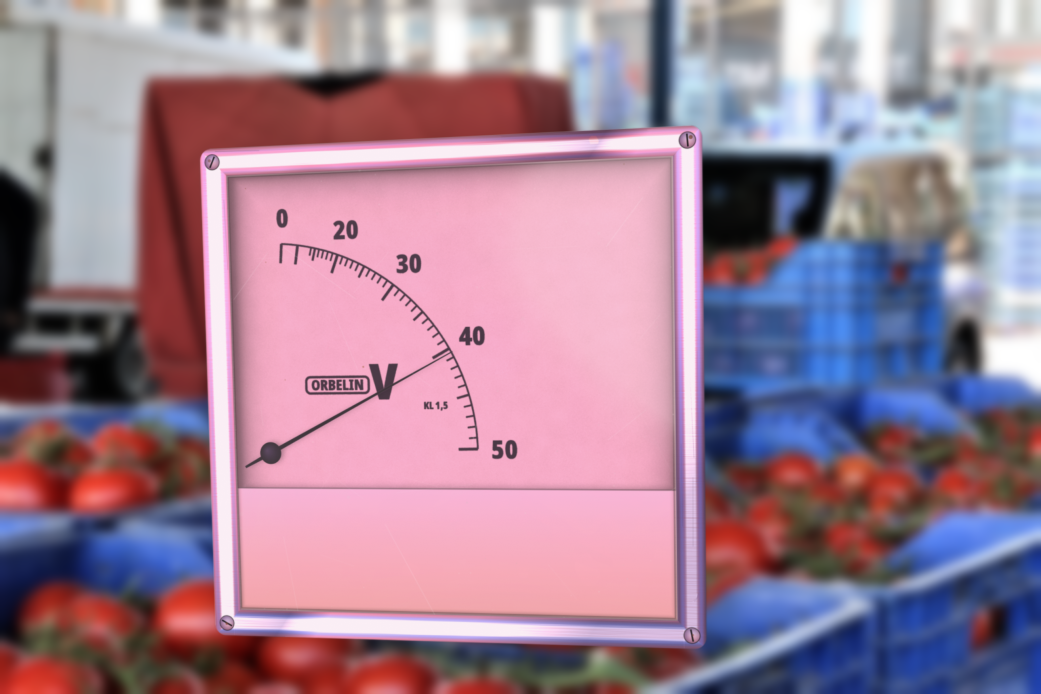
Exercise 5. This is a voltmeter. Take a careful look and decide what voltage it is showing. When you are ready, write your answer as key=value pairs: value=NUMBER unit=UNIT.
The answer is value=40.5 unit=V
